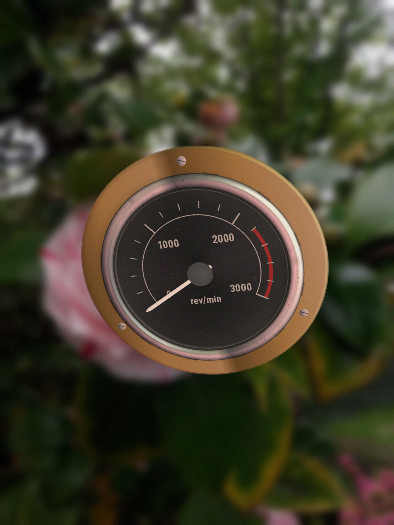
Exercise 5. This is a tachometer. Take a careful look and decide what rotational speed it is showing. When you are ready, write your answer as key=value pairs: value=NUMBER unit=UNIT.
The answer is value=0 unit=rpm
